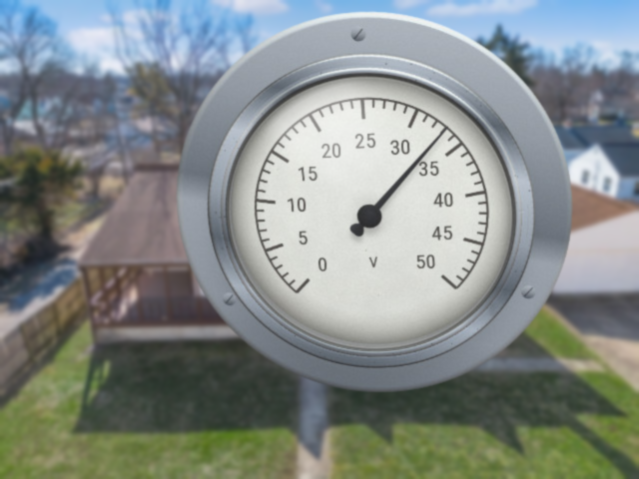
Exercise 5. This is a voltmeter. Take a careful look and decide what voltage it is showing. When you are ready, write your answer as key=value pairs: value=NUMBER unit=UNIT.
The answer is value=33 unit=V
